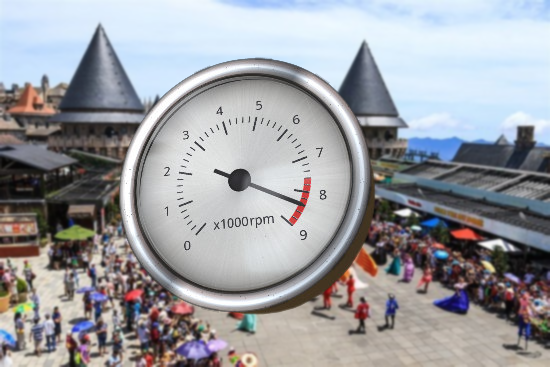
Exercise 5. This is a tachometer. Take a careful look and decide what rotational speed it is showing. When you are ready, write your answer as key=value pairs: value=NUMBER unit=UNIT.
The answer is value=8400 unit=rpm
